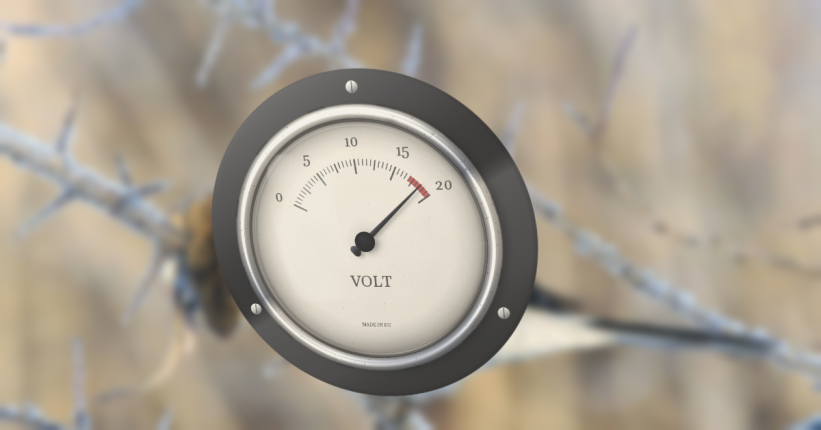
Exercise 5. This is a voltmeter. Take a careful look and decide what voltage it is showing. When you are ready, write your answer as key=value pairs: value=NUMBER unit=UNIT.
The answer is value=18.5 unit=V
